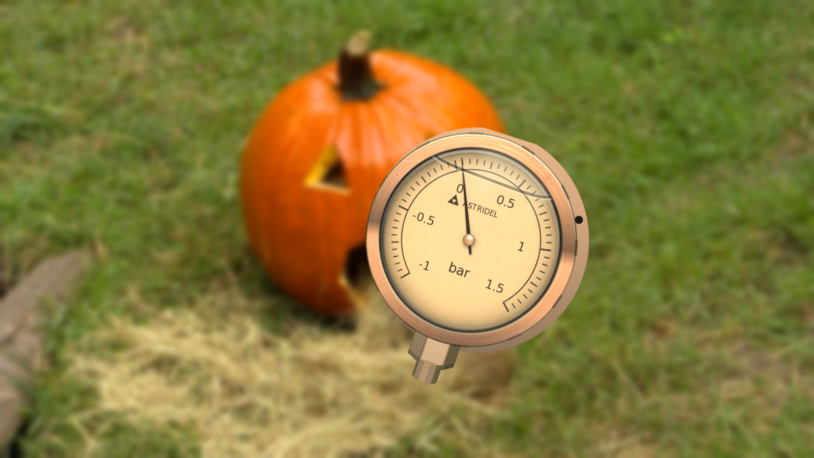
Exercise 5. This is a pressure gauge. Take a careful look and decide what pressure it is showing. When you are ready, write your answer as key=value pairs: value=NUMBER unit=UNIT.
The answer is value=0.05 unit=bar
